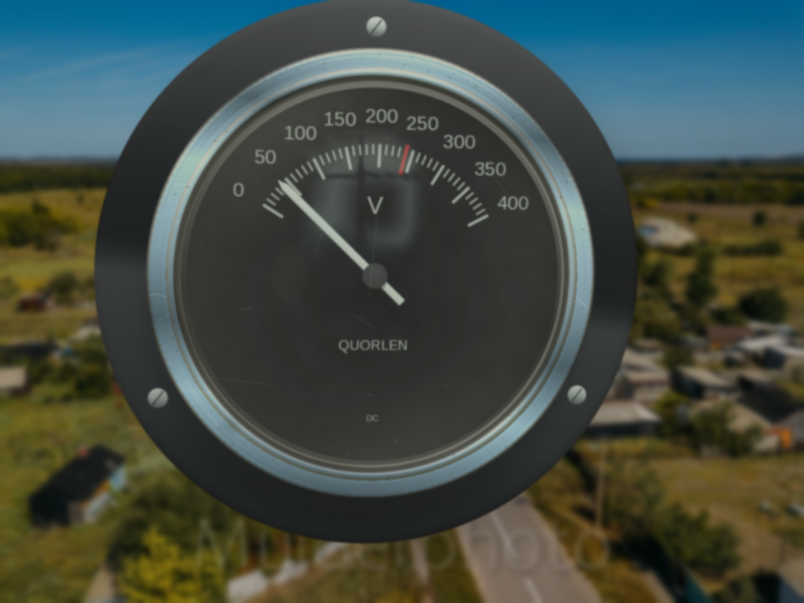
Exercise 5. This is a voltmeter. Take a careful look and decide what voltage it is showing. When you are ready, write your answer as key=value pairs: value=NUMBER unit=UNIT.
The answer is value=40 unit=V
